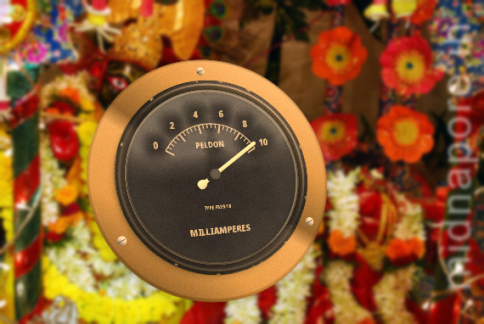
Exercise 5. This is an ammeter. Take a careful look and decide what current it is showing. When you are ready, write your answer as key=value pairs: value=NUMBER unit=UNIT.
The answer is value=9.6 unit=mA
